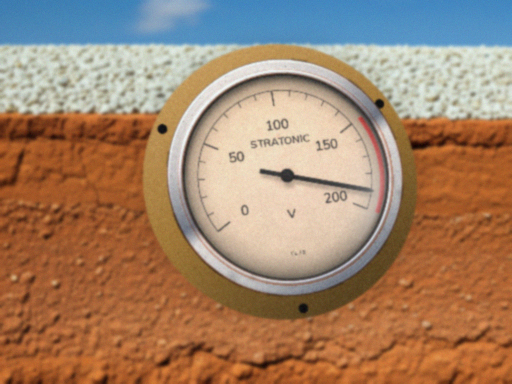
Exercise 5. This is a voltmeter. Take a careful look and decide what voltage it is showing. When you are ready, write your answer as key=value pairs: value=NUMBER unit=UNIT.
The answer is value=190 unit=V
